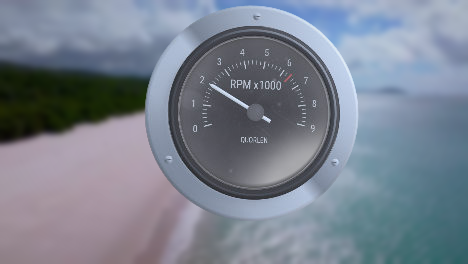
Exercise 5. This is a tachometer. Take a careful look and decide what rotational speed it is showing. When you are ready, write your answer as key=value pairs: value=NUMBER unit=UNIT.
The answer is value=2000 unit=rpm
